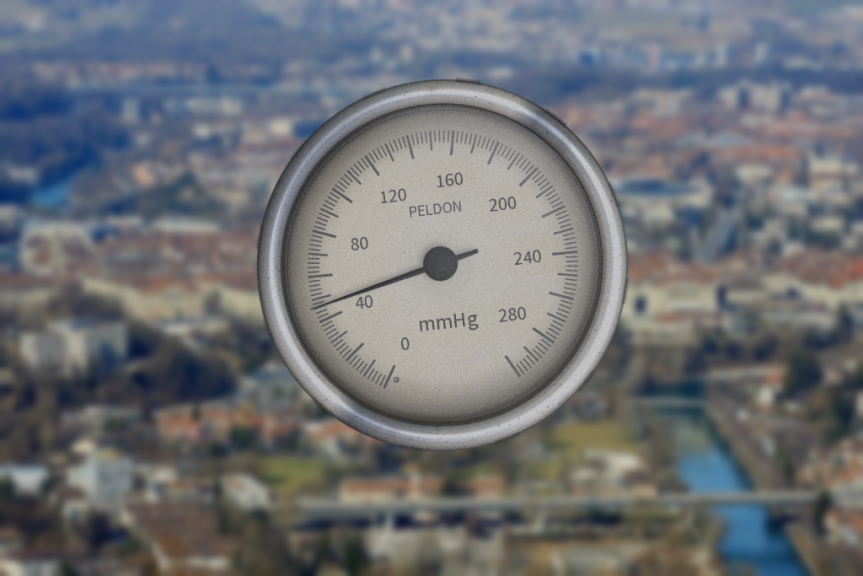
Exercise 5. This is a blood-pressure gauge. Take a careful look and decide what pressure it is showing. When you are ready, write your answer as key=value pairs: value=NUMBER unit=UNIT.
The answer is value=46 unit=mmHg
